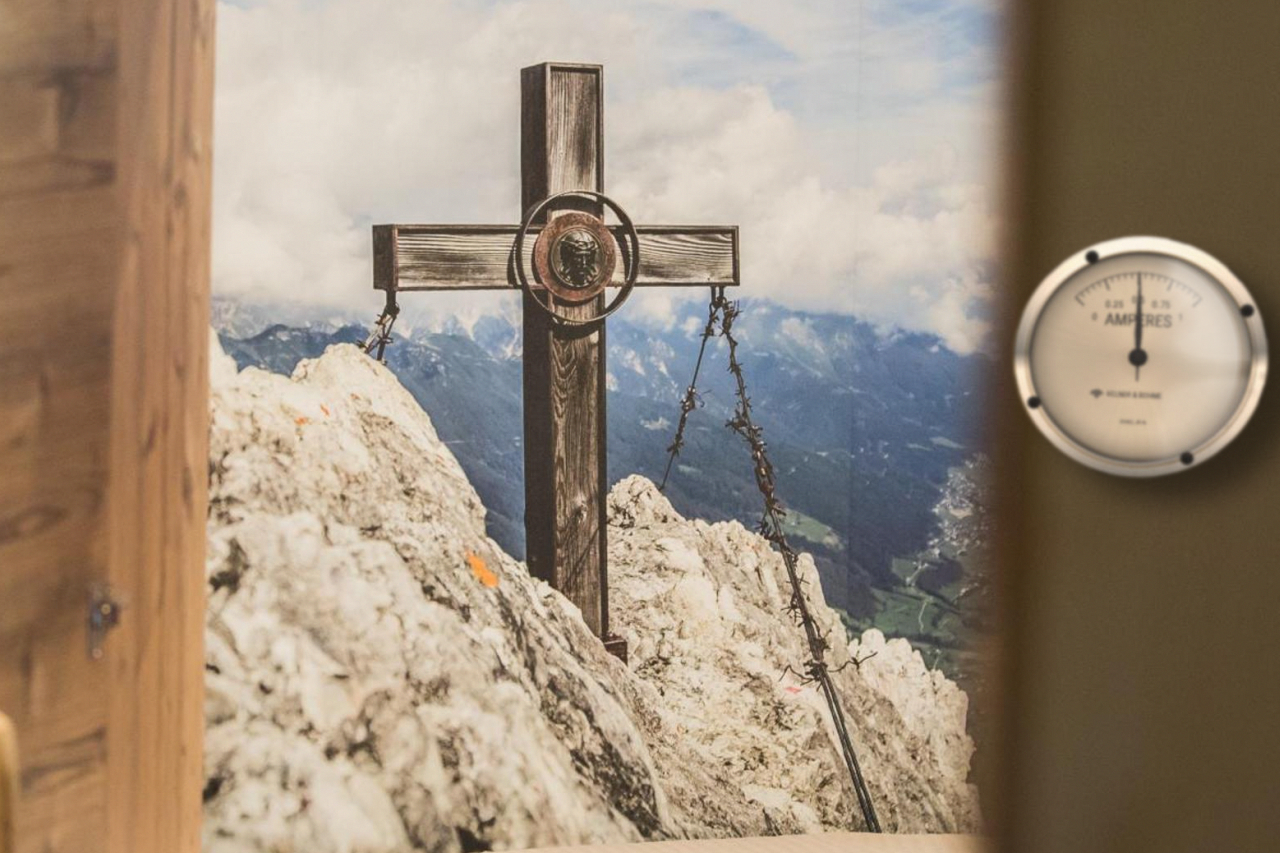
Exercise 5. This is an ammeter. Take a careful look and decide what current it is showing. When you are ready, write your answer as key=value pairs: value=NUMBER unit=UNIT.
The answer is value=0.5 unit=A
